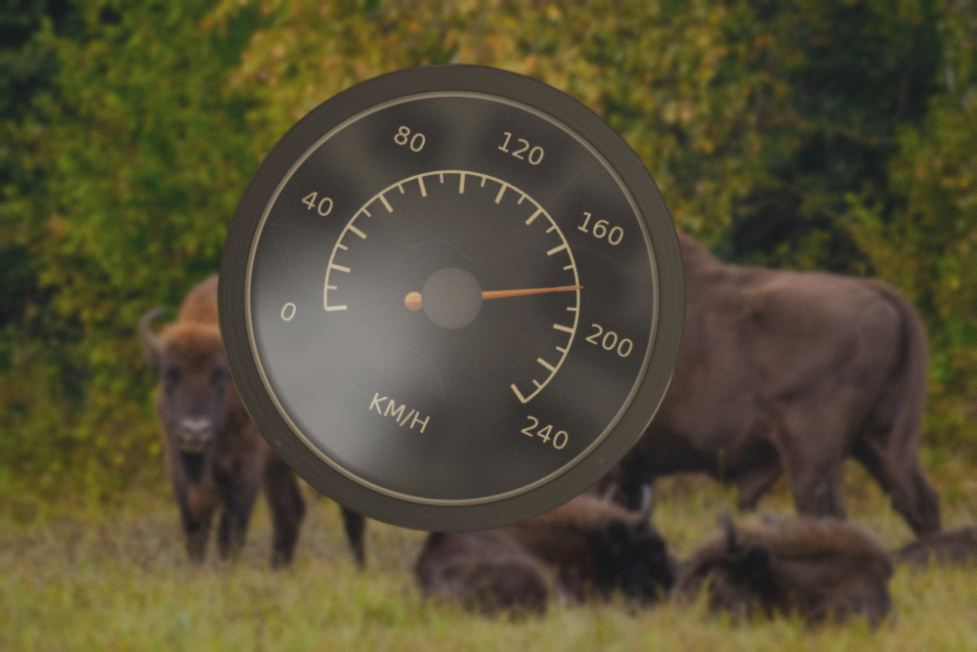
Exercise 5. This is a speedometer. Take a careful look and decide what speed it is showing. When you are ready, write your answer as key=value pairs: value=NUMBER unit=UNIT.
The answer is value=180 unit=km/h
